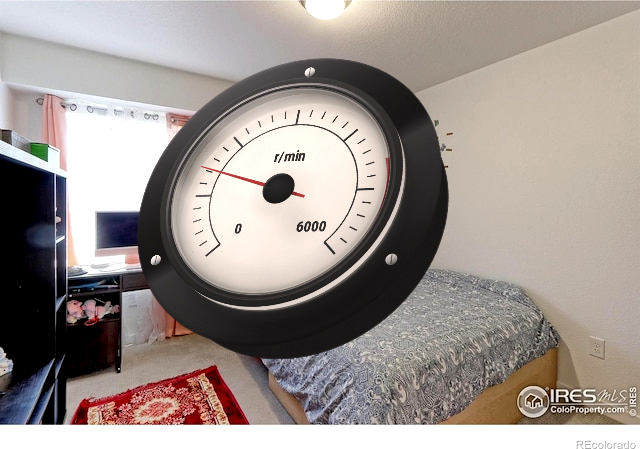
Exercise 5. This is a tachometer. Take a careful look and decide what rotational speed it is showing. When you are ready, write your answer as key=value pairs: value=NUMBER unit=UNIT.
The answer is value=1400 unit=rpm
